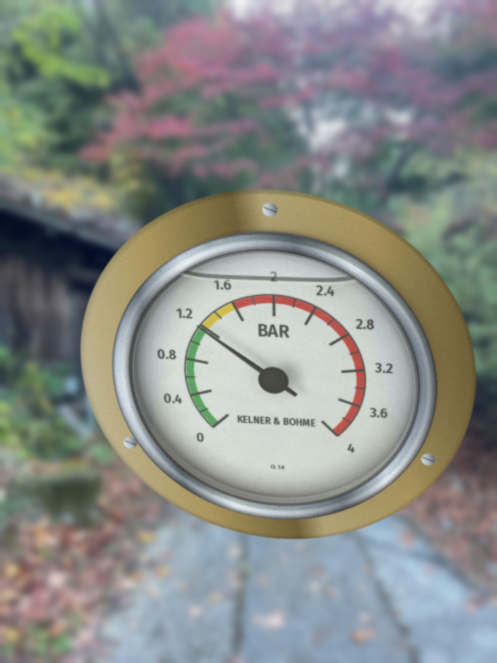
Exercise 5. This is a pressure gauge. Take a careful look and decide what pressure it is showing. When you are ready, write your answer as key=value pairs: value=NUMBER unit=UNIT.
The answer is value=1.2 unit=bar
